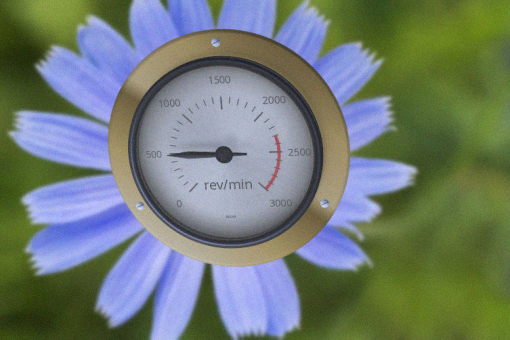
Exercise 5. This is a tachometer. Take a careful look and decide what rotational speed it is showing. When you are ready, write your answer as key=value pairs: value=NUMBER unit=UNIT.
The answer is value=500 unit=rpm
